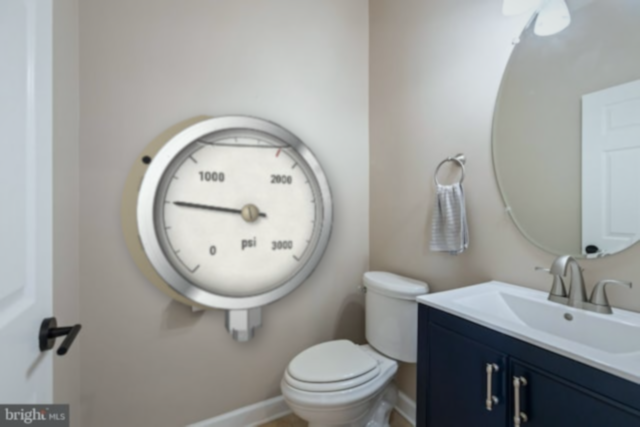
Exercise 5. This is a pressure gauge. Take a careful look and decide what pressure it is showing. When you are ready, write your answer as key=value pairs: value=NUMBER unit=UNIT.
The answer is value=600 unit=psi
